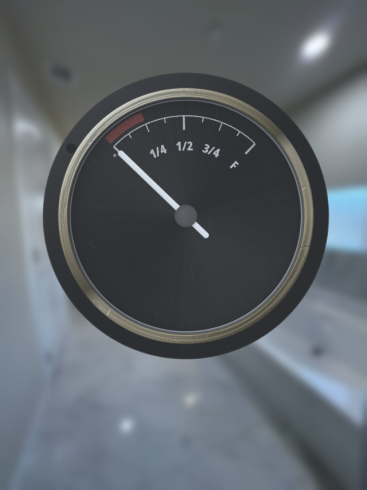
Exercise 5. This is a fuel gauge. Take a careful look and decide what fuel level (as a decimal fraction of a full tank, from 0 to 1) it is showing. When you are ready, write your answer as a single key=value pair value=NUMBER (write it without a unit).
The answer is value=0
